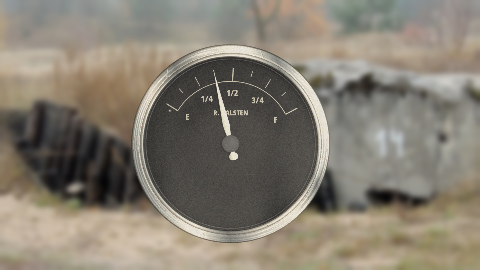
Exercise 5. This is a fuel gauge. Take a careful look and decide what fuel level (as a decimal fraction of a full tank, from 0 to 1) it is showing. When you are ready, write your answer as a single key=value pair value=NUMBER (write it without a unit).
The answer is value=0.375
